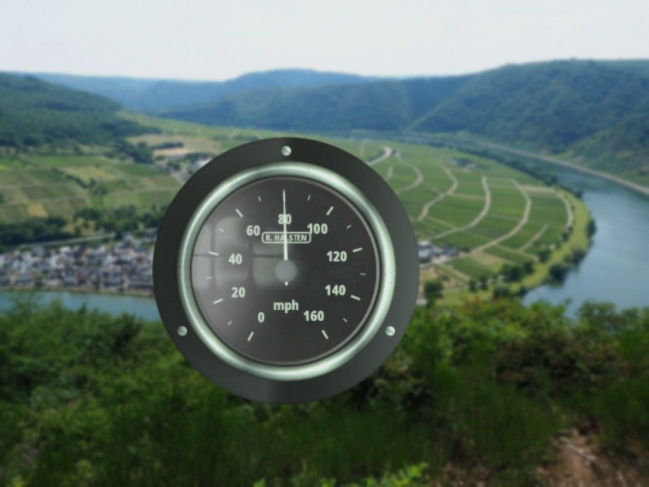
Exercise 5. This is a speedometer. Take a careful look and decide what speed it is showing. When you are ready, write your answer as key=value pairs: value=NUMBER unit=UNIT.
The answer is value=80 unit=mph
